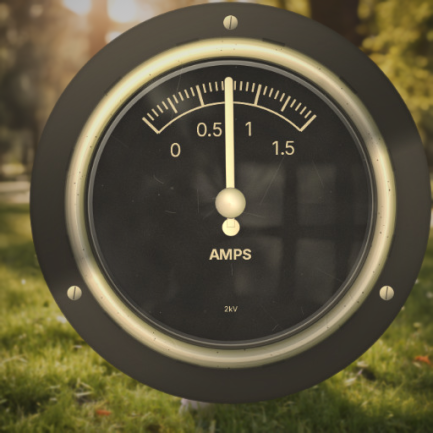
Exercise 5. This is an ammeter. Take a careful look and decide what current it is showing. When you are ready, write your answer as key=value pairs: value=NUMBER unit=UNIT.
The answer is value=0.75 unit=A
